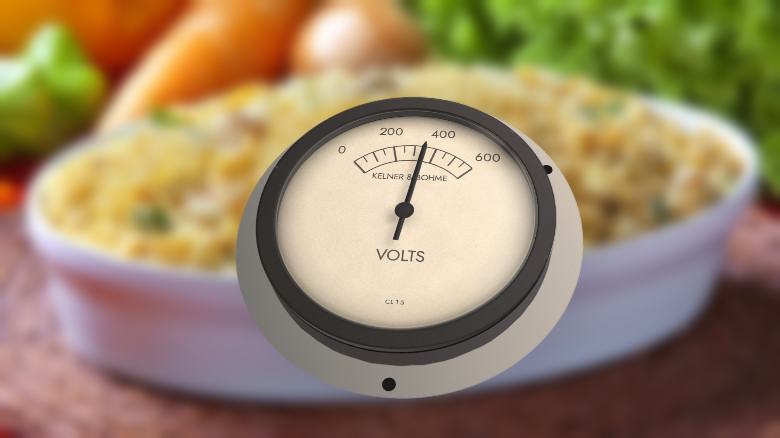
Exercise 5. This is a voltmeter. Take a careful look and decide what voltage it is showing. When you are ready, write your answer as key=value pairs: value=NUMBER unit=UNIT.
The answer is value=350 unit=V
